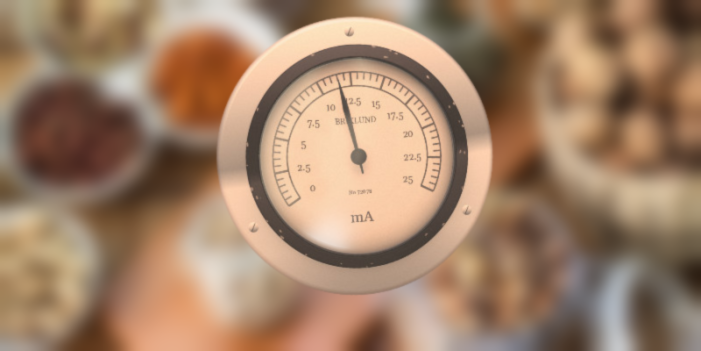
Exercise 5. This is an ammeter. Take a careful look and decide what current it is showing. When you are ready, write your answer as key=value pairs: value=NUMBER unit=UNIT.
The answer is value=11.5 unit=mA
